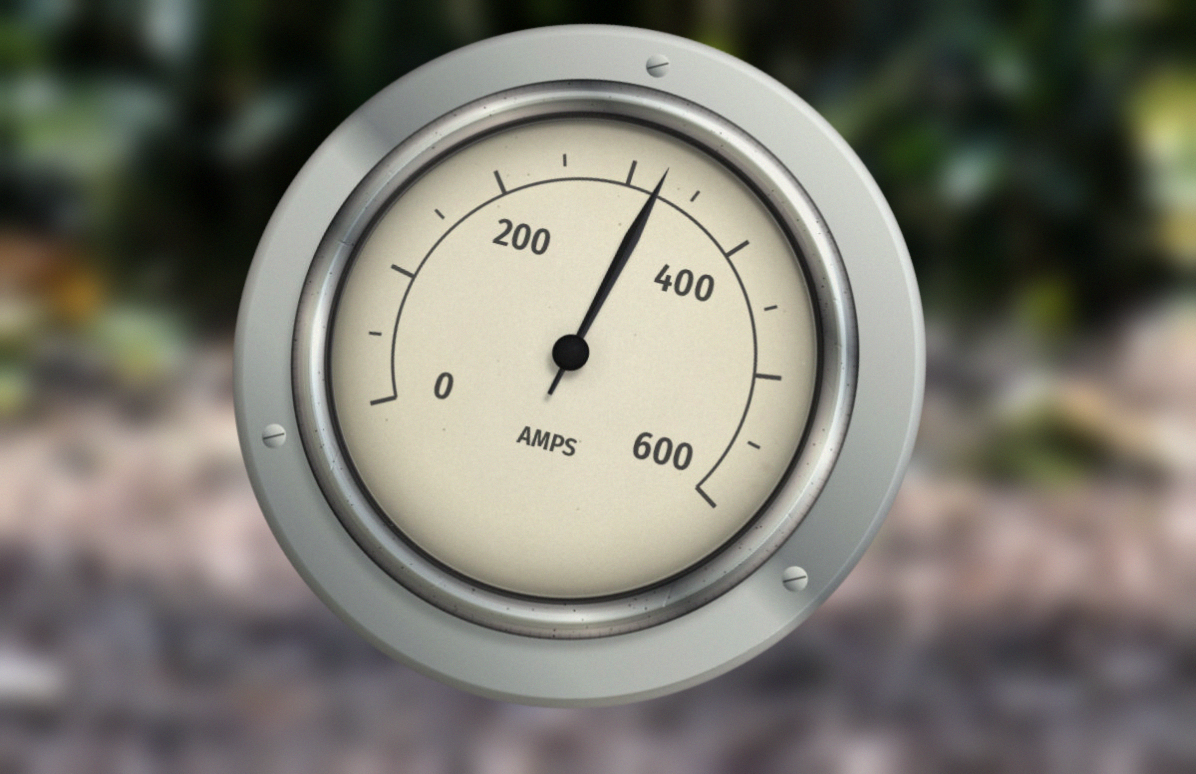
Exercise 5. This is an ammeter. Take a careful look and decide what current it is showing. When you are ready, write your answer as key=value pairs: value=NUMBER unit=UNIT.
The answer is value=325 unit=A
